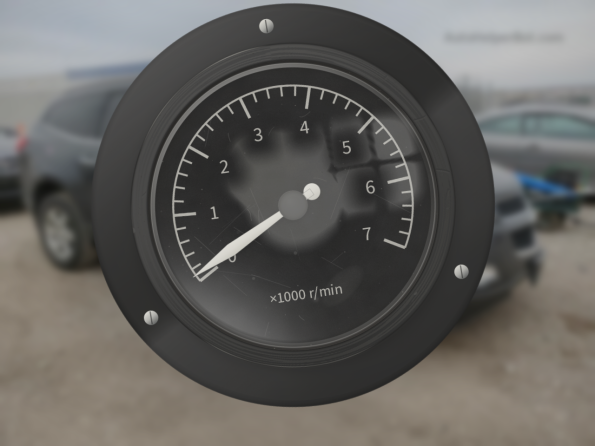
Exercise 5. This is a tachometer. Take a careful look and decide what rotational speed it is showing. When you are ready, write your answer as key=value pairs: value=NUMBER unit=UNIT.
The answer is value=100 unit=rpm
